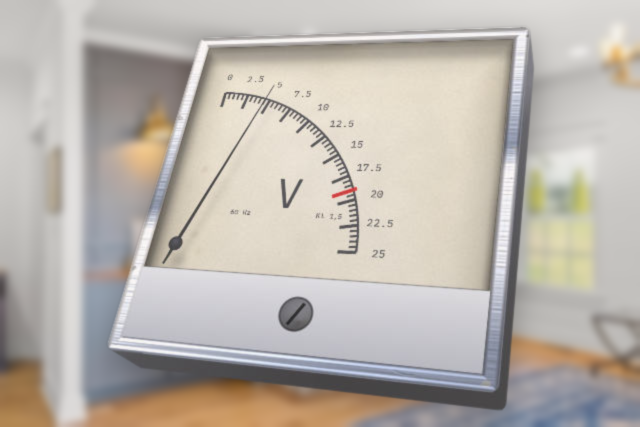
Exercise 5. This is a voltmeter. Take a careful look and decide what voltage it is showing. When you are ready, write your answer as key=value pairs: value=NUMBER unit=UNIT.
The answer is value=5 unit=V
